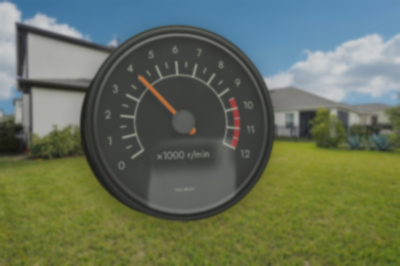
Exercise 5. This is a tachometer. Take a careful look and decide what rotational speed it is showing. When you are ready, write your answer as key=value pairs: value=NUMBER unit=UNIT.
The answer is value=4000 unit=rpm
